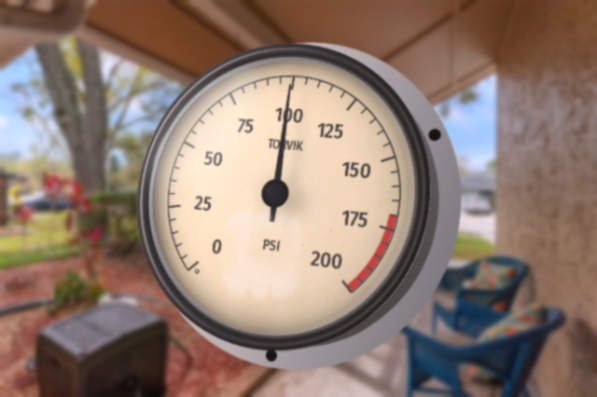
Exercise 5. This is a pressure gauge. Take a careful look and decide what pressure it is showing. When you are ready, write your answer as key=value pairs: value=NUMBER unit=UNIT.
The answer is value=100 unit=psi
